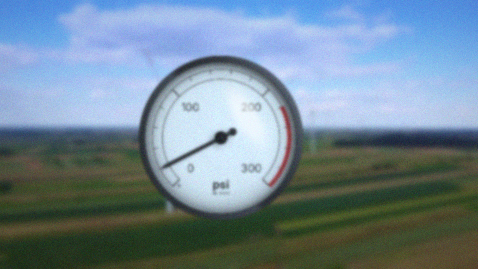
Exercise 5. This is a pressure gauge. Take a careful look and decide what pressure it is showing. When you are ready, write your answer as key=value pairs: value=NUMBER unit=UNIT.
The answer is value=20 unit=psi
